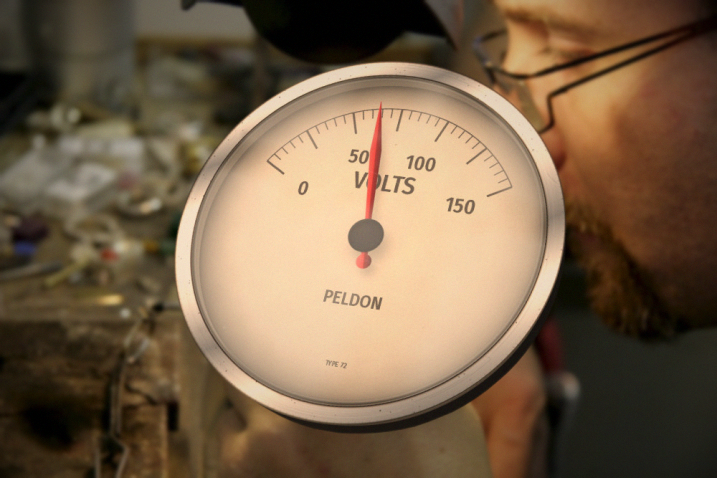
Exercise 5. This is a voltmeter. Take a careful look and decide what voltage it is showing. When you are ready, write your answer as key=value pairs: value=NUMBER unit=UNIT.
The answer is value=65 unit=V
